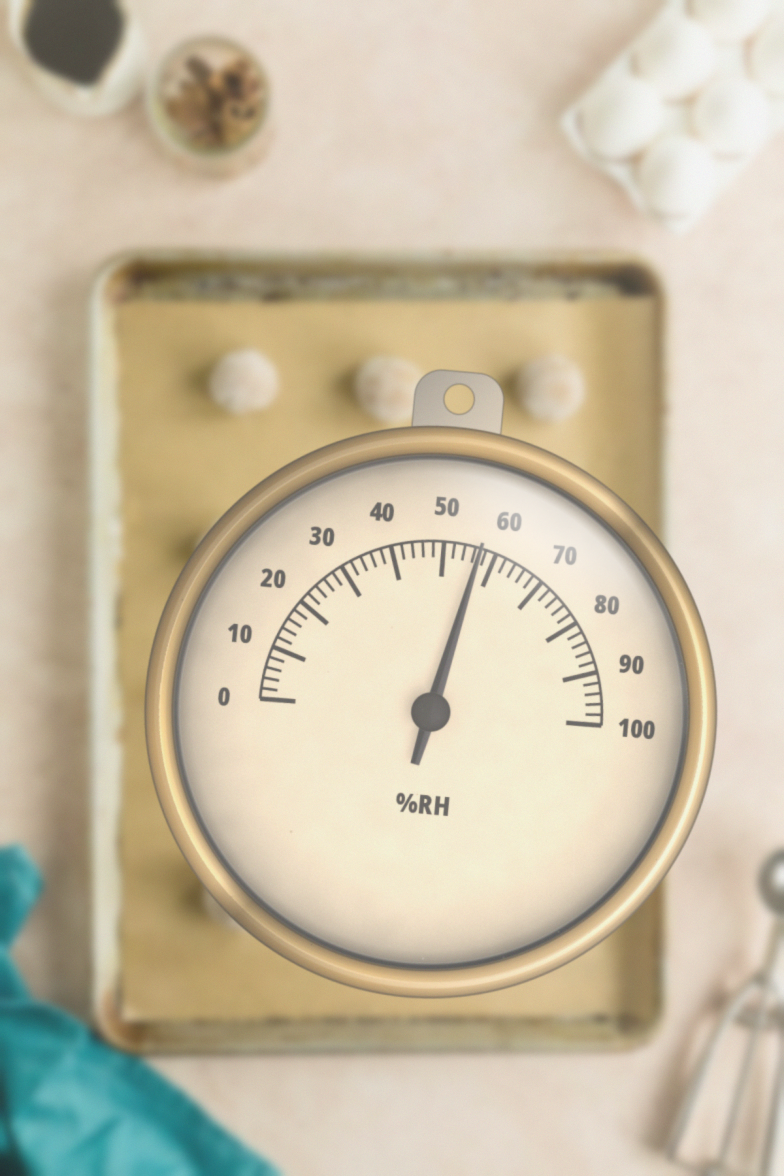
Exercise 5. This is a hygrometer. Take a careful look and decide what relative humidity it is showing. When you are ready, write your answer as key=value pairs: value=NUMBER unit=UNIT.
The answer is value=57 unit=%
